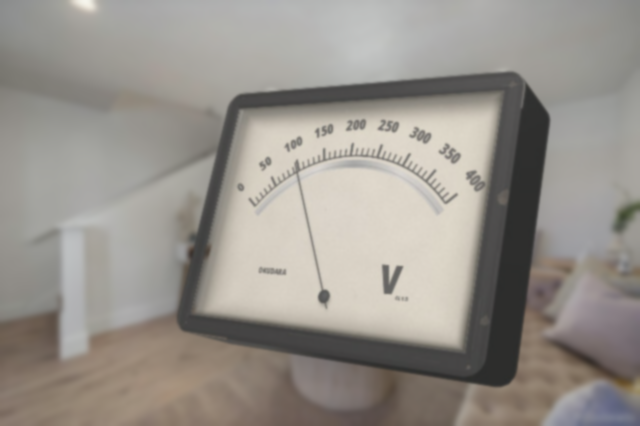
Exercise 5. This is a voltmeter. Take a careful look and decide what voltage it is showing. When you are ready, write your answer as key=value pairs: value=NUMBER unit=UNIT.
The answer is value=100 unit=V
